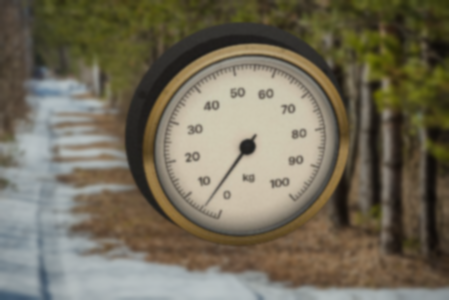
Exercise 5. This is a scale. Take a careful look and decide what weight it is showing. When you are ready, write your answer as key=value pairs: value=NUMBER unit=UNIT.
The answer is value=5 unit=kg
